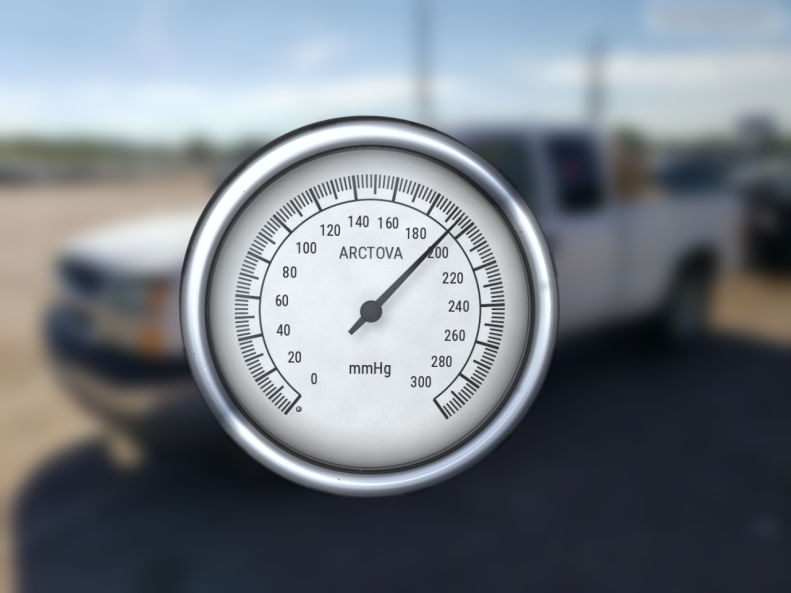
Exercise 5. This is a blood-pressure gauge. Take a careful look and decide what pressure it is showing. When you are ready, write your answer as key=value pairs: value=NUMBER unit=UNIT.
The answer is value=194 unit=mmHg
